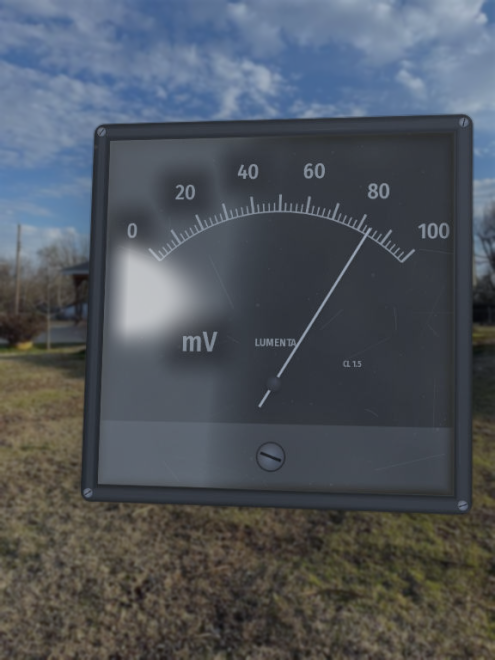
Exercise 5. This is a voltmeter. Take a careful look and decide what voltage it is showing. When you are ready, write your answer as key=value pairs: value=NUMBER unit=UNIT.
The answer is value=84 unit=mV
